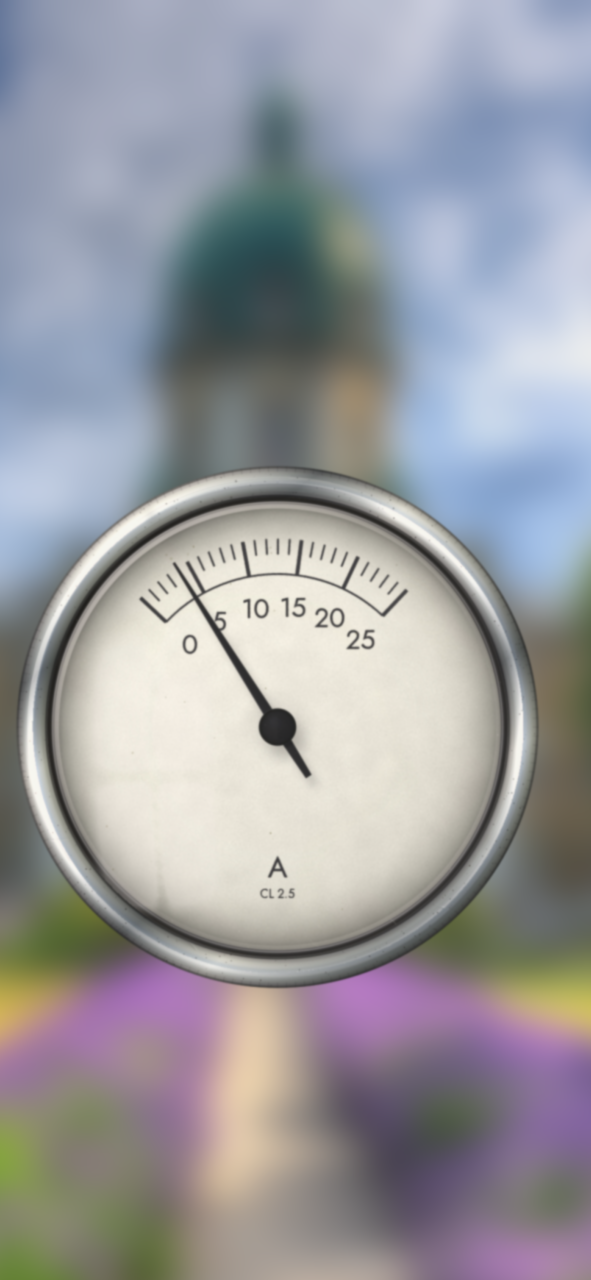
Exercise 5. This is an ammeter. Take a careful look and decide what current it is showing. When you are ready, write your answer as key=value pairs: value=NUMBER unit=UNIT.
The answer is value=4 unit=A
